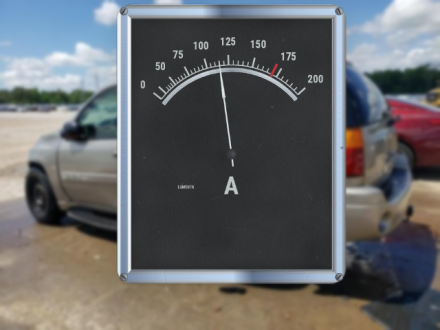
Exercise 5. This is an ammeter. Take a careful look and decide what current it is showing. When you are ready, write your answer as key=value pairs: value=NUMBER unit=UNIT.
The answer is value=115 unit=A
